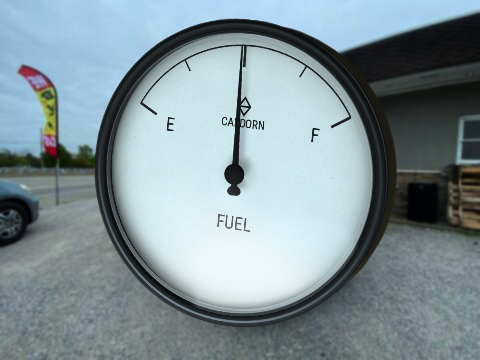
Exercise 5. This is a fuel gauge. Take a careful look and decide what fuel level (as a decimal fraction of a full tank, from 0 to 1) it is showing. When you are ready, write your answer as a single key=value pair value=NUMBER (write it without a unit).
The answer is value=0.5
